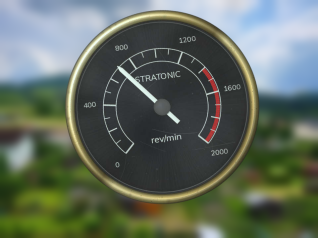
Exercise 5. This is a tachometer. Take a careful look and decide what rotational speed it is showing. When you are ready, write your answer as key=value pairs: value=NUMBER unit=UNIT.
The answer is value=700 unit=rpm
